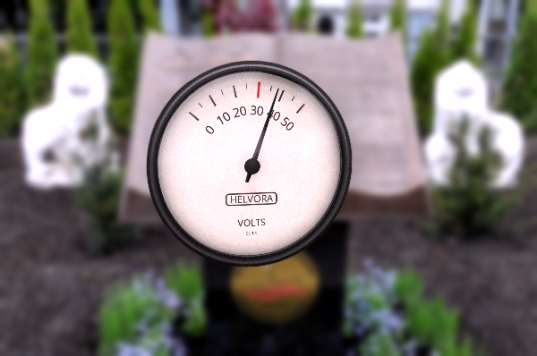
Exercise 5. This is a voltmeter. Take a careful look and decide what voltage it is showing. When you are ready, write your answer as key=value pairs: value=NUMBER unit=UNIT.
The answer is value=37.5 unit=V
